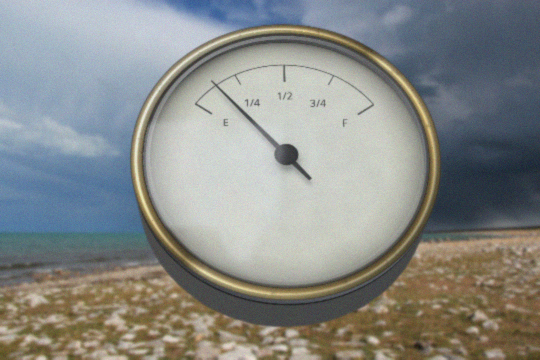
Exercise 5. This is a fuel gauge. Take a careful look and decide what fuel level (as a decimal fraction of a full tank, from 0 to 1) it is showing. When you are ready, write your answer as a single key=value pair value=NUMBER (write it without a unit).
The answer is value=0.125
